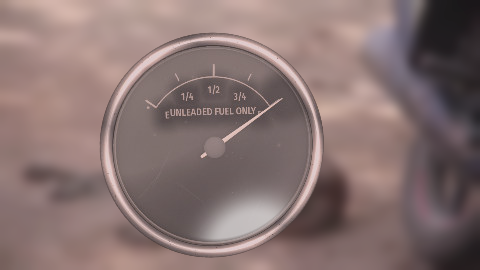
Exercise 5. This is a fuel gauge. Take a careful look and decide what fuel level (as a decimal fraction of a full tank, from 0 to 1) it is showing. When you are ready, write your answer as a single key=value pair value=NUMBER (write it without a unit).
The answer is value=1
